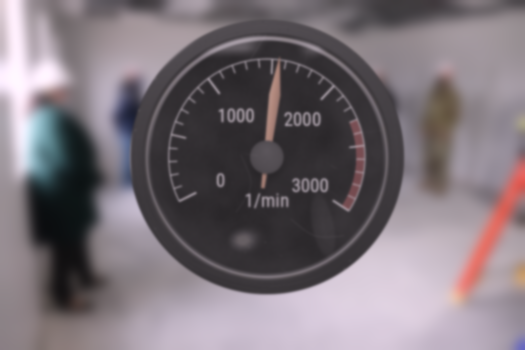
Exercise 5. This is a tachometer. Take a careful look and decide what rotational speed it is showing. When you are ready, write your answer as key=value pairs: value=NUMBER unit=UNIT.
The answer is value=1550 unit=rpm
